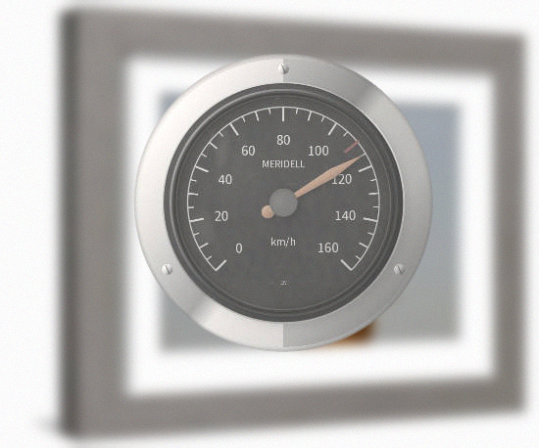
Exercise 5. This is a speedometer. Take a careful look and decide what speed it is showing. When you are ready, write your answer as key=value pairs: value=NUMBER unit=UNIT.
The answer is value=115 unit=km/h
